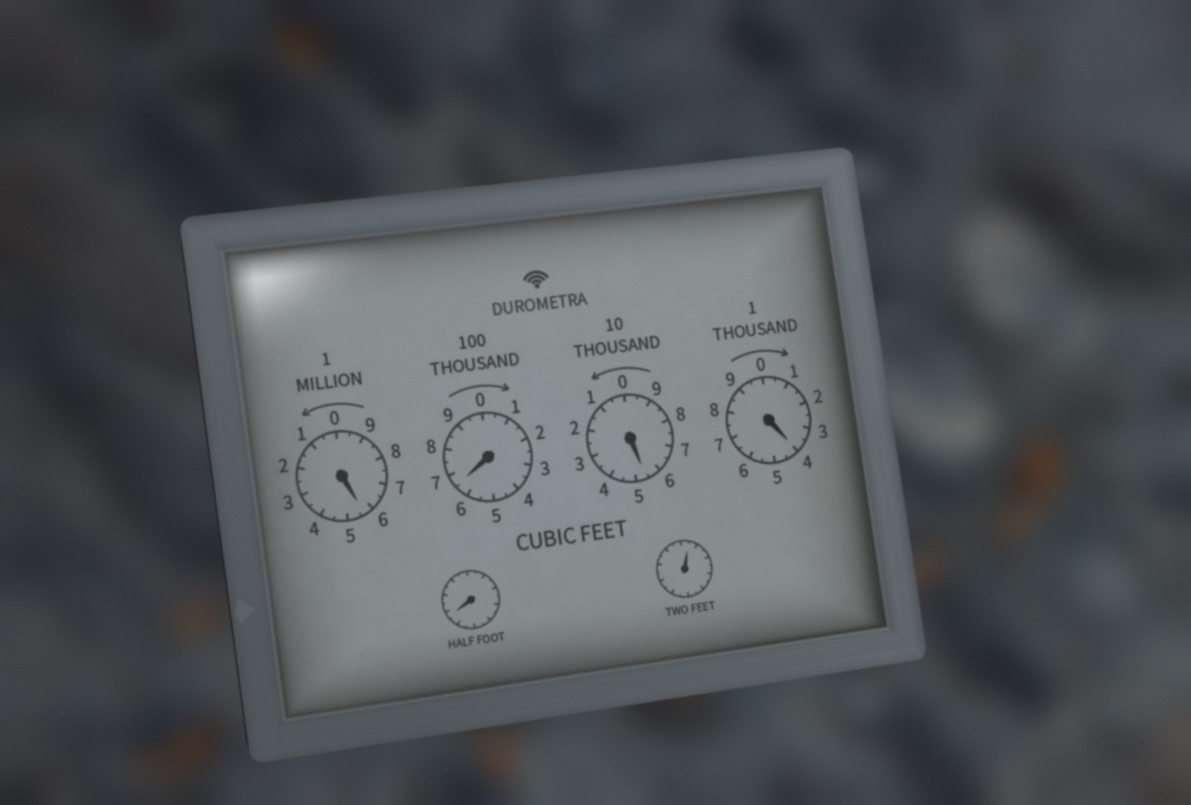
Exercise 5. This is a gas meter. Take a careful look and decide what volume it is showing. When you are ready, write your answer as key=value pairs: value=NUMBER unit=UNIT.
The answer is value=565400 unit=ft³
